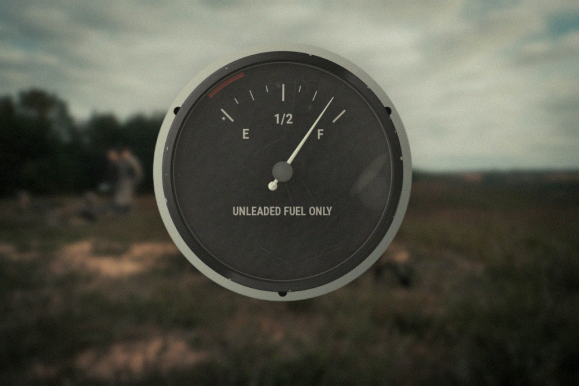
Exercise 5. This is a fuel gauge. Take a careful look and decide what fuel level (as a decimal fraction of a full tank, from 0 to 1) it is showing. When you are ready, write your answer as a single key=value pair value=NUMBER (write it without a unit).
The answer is value=0.875
